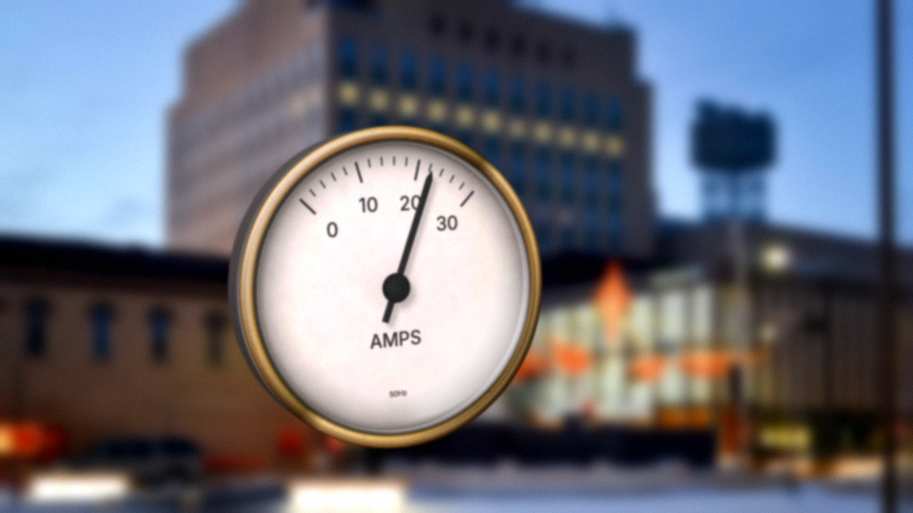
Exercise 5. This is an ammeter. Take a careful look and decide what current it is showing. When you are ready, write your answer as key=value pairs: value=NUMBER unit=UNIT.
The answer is value=22 unit=A
